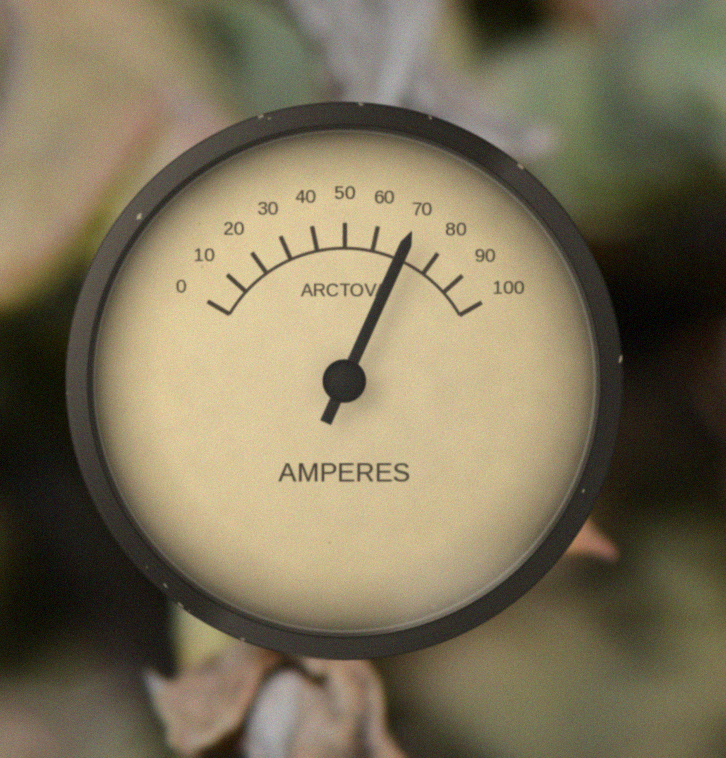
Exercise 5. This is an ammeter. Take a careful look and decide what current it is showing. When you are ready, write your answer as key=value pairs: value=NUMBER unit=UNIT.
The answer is value=70 unit=A
